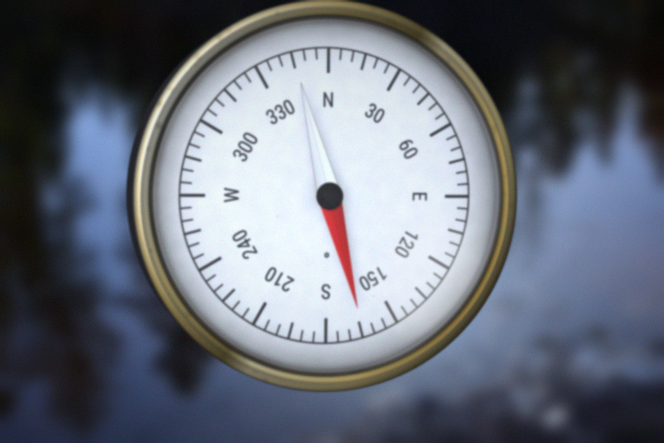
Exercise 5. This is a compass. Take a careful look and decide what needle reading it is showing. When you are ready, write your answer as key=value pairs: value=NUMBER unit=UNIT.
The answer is value=165 unit=°
